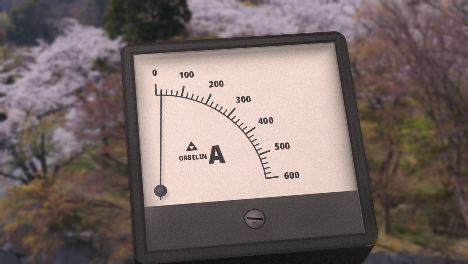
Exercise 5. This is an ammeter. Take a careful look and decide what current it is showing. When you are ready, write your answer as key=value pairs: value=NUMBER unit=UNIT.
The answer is value=20 unit=A
